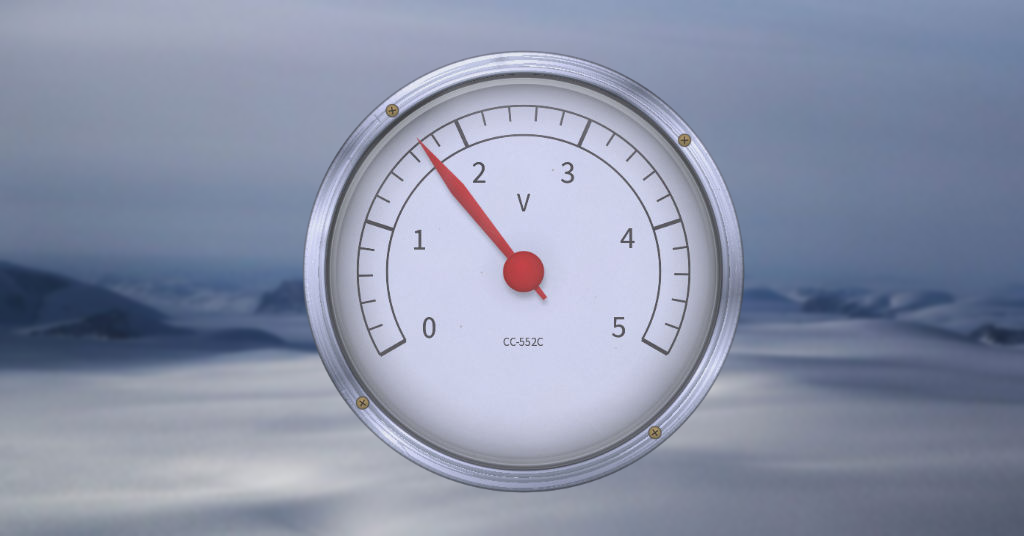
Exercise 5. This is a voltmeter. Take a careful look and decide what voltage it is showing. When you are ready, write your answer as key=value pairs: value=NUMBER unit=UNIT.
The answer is value=1.7 unit=V
